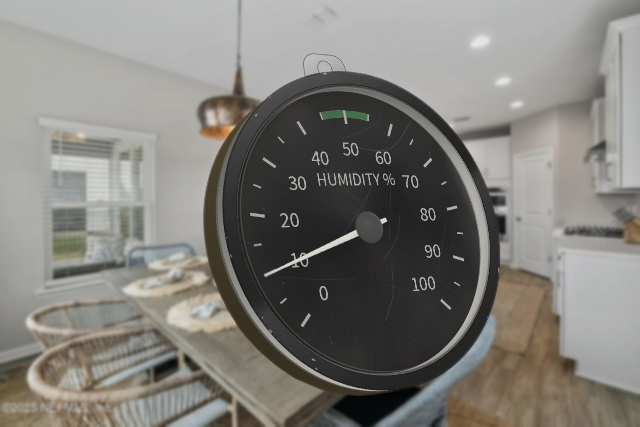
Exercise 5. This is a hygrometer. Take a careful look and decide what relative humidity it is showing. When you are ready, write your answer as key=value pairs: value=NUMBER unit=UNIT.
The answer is value=10 unit=%
